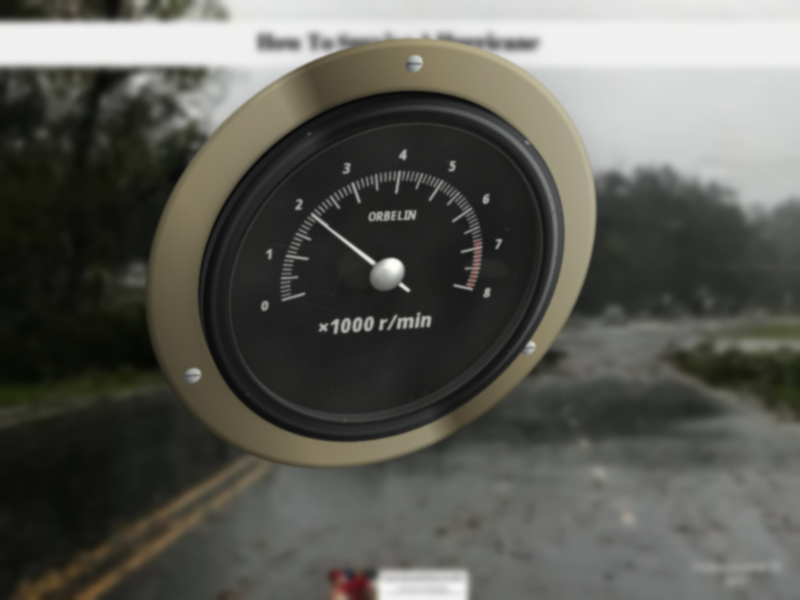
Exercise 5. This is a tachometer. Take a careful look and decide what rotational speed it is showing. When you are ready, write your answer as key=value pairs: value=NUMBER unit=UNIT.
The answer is value=2000 unit=rpm
